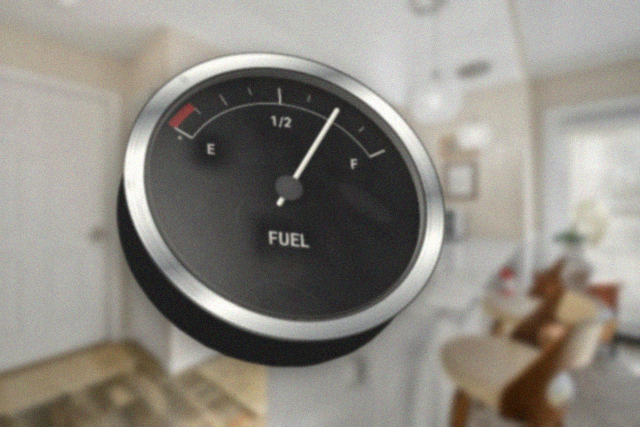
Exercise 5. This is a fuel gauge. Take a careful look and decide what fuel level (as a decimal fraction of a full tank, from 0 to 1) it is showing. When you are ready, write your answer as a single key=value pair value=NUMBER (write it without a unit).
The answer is value=0.75
